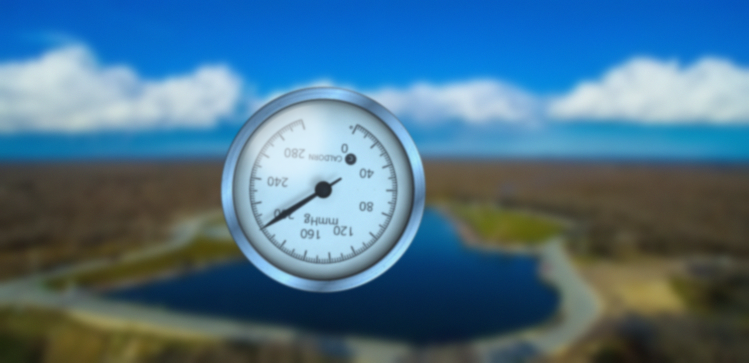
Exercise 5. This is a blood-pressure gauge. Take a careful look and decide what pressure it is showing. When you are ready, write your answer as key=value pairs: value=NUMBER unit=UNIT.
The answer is value=200 unit=mmHg
